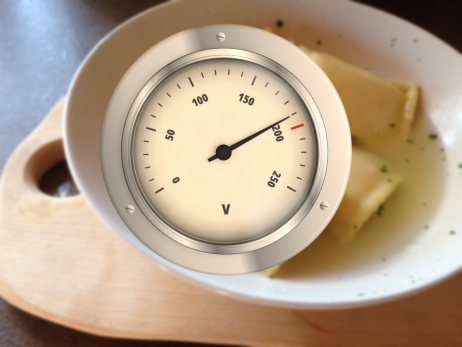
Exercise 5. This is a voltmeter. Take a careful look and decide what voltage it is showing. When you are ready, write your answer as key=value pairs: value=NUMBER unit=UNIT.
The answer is value=190 unit=V
